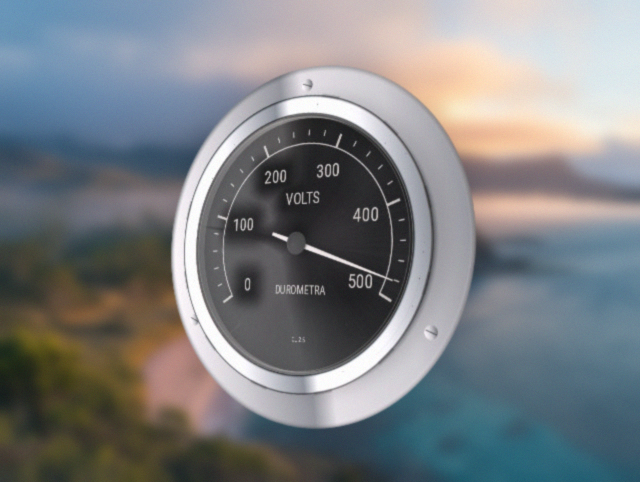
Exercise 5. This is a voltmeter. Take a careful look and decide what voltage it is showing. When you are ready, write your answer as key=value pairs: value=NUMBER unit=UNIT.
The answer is value=480 unit=V
